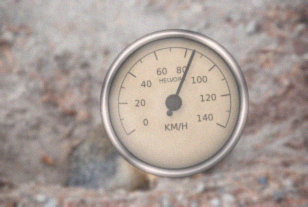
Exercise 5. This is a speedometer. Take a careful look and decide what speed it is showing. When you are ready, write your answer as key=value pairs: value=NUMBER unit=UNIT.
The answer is value=85 unit=km/h
